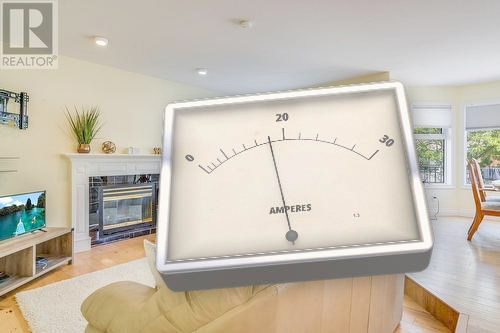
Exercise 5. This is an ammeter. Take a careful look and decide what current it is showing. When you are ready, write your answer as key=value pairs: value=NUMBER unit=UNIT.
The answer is value=18 unit=A
